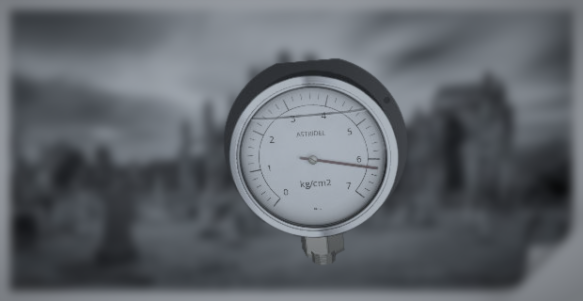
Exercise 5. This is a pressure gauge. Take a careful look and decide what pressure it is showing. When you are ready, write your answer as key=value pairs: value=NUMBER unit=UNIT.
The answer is value=6.2 unit=kg/cm²
